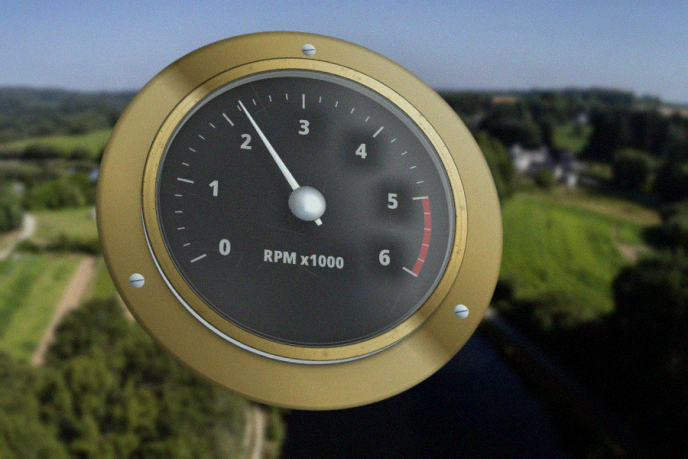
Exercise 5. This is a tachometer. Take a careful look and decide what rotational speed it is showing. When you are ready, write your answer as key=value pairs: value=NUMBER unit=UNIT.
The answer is value=2200 unit=rpm
